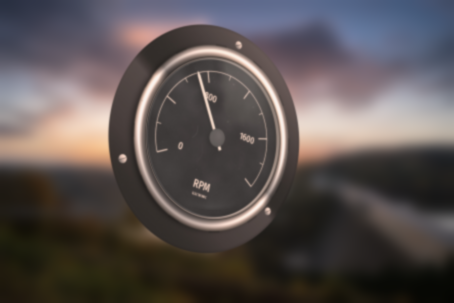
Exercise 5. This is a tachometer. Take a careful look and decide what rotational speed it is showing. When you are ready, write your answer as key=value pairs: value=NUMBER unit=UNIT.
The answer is value=700 unit=rpm
